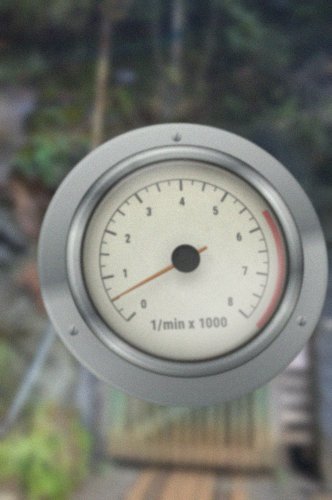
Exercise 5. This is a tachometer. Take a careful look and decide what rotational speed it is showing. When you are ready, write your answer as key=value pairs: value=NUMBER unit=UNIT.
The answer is value=500 unit=rpm
